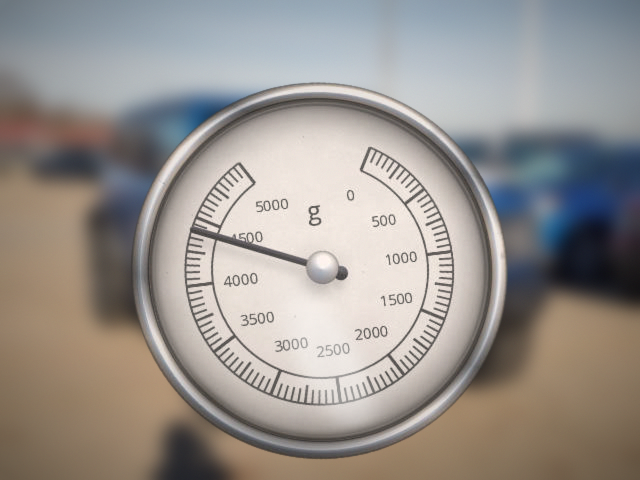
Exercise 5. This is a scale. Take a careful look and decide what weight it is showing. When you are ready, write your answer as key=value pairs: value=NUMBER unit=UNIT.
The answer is value=4400 unit=g
